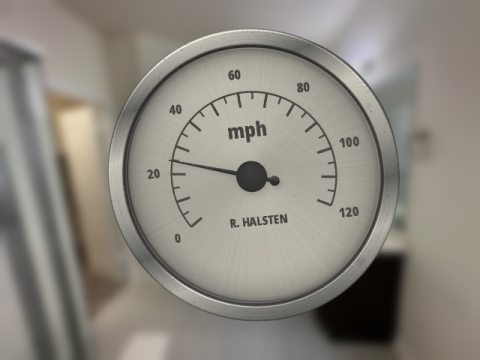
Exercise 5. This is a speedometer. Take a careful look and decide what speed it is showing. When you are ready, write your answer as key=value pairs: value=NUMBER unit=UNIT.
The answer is value=25 unit=mph
